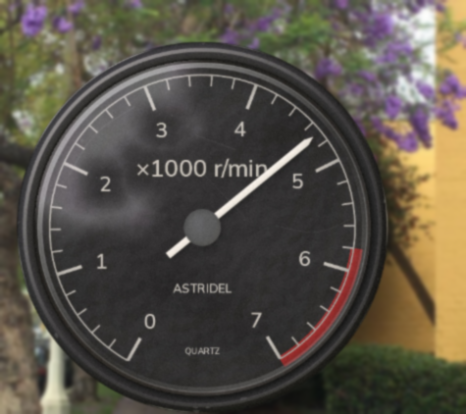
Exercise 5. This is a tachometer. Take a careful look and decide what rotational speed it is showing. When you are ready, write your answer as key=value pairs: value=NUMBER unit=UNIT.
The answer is value=4700 unit=rpm
